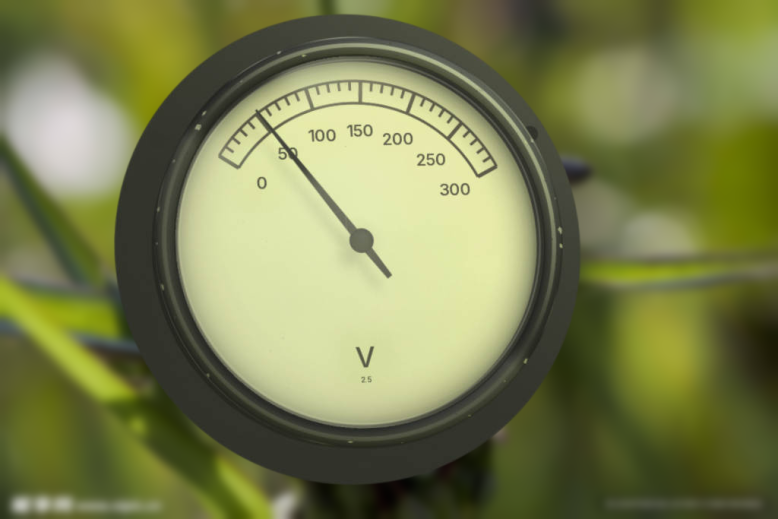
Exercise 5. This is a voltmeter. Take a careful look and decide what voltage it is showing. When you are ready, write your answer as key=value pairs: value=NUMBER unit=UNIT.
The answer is value=50 unit=V
